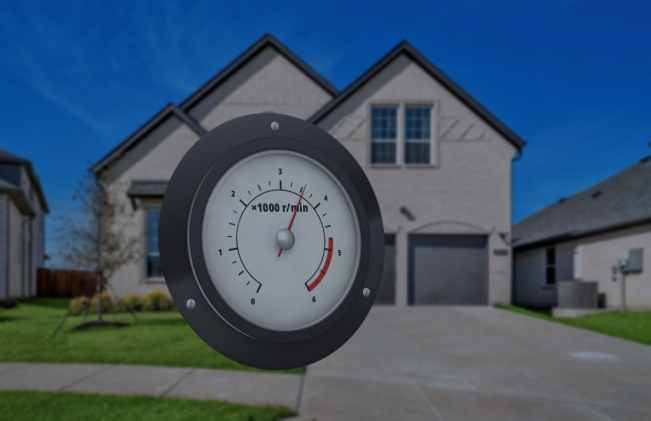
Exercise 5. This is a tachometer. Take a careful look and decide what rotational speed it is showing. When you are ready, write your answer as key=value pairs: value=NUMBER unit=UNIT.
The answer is value=3500 unit=rpm
